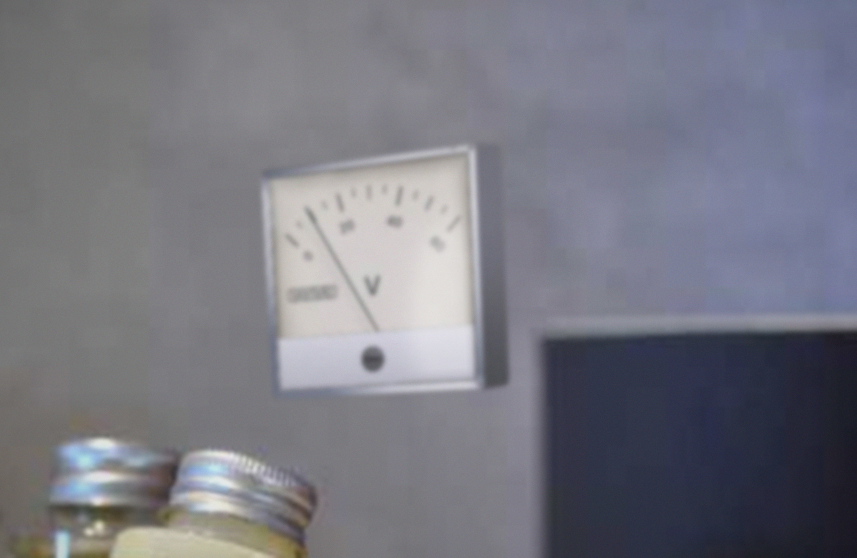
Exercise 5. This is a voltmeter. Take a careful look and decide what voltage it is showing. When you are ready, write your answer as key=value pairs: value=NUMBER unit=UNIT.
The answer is value=10 unit=V
